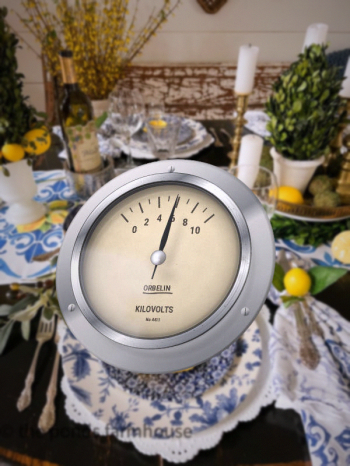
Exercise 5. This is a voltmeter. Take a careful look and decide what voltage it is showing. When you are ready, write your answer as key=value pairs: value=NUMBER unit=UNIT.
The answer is value=6 unit=kV
